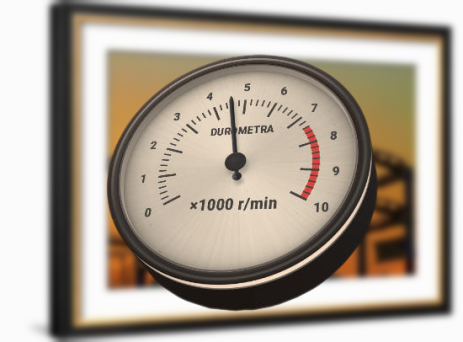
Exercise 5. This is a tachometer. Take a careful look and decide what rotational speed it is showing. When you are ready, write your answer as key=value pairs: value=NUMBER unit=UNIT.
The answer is value=4600 unit=rpm
